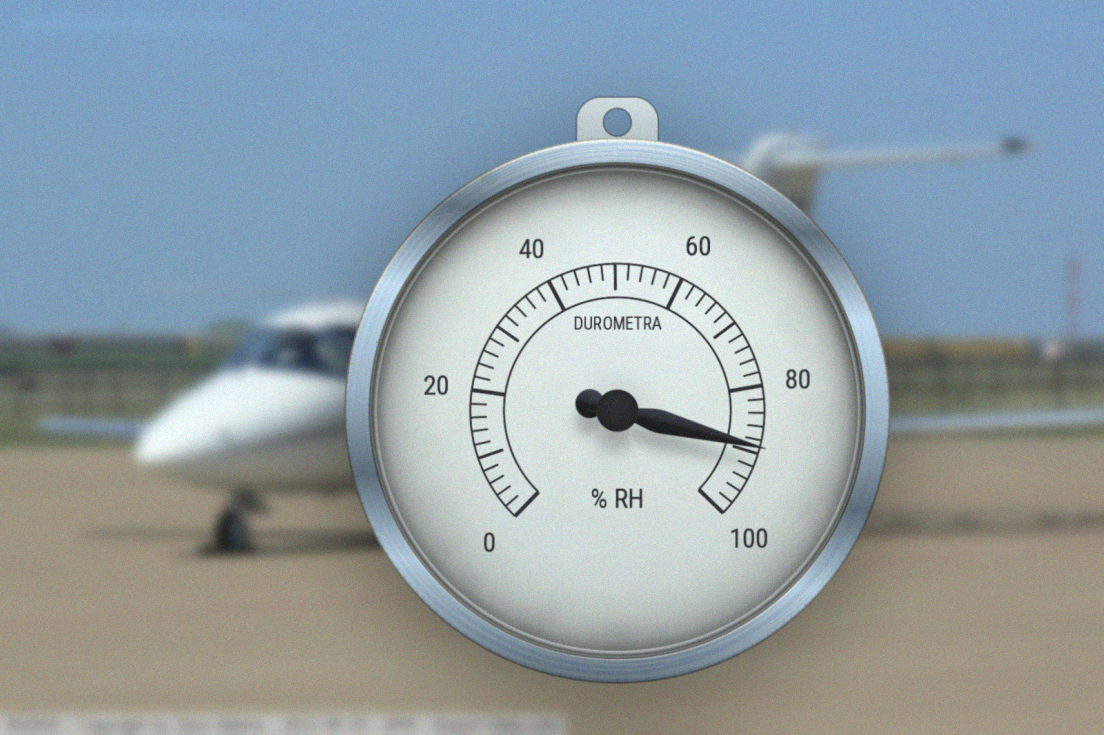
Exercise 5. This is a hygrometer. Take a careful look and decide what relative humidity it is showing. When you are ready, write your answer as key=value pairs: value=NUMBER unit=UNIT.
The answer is value=89 unit=%
